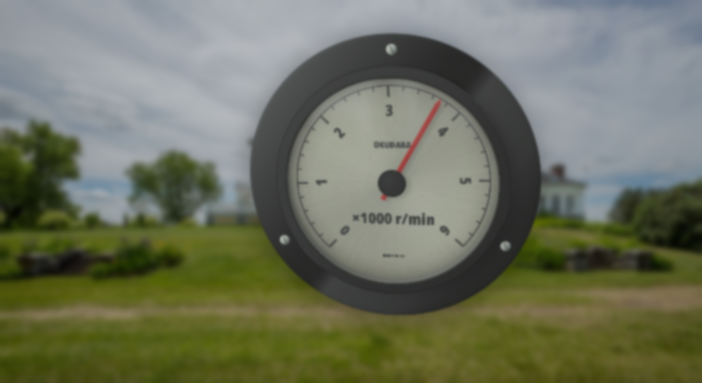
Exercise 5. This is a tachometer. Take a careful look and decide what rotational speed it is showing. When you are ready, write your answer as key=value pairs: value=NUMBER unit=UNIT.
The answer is value=3700 unit=rpm
